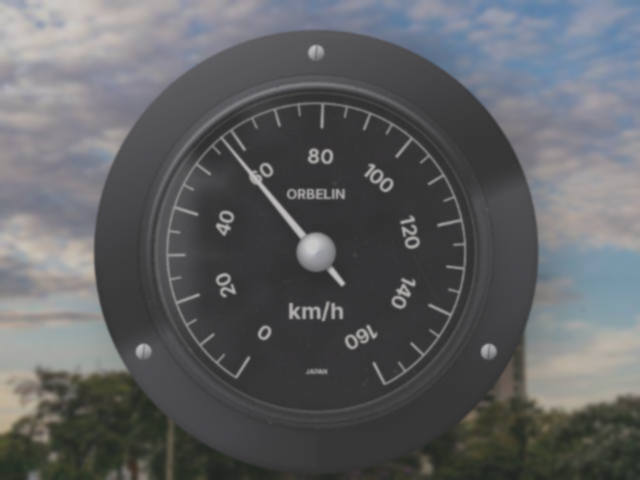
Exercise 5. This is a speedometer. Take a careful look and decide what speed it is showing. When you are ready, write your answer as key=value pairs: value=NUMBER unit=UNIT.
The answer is value=57.5 unit=km/h
